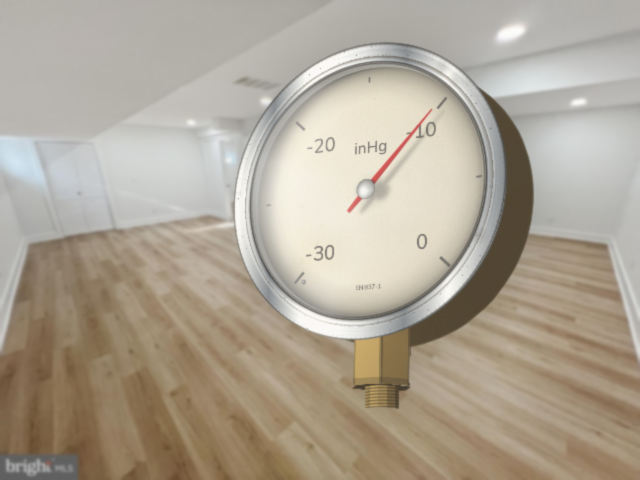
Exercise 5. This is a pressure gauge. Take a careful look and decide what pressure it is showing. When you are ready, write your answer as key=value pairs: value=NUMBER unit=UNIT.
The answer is value=-10 unit=inHg
